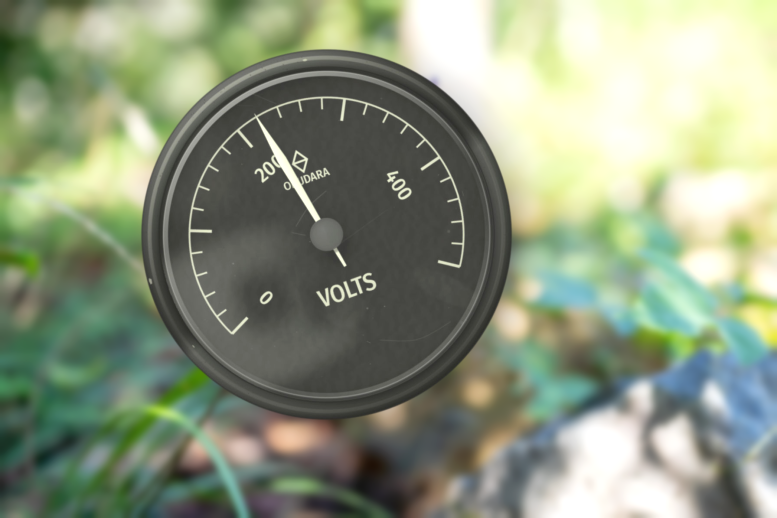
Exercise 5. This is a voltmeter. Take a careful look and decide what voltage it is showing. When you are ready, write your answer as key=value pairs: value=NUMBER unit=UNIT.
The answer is value=220 unit=V
